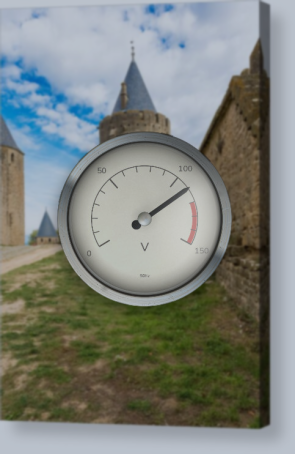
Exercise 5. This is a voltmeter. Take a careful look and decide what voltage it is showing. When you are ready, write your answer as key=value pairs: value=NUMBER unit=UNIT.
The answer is value=110 unit=V
